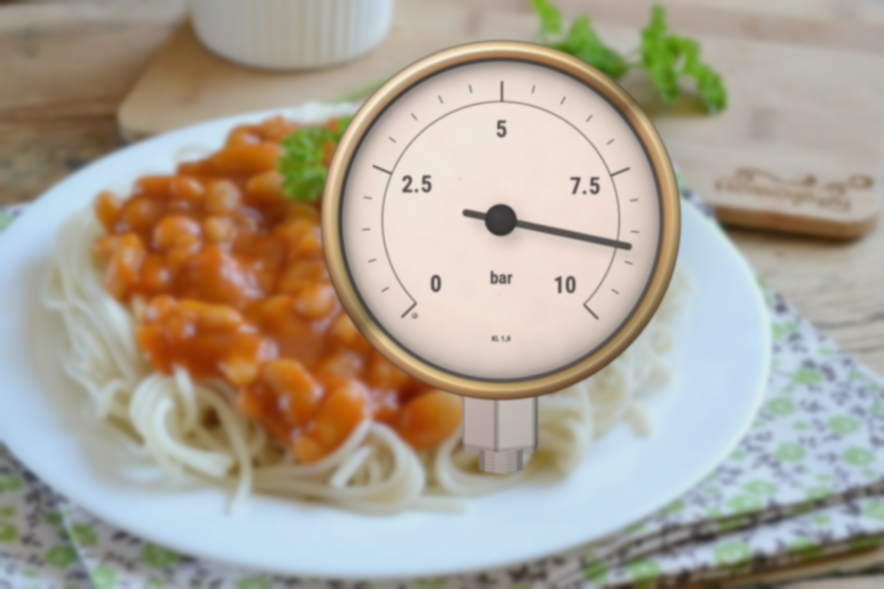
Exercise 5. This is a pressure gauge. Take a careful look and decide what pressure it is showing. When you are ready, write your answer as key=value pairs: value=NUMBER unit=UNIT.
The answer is value=8.75 unit=bar
